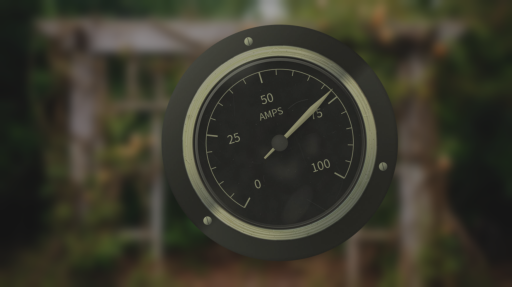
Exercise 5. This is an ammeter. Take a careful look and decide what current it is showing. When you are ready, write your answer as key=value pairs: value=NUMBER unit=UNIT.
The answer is value=72.5 unit=A
